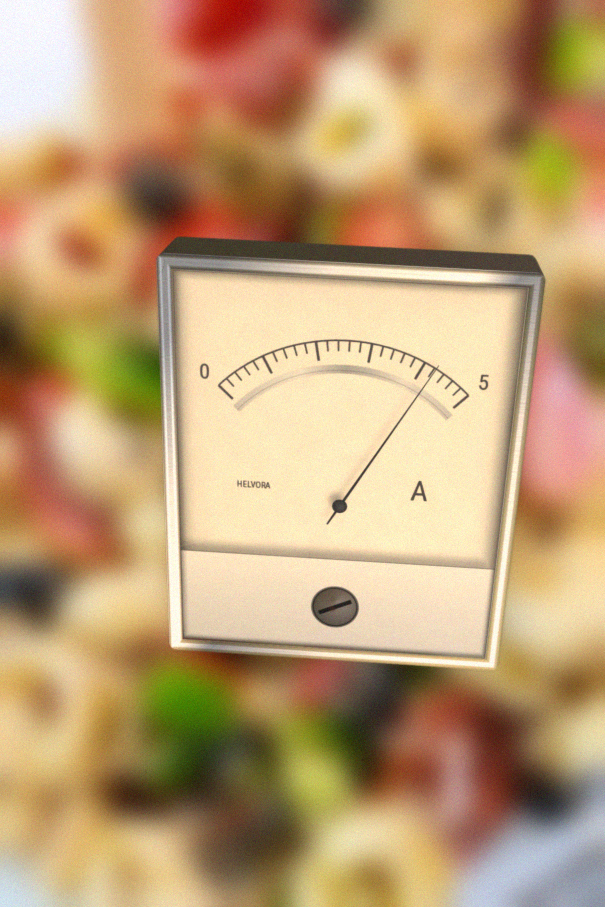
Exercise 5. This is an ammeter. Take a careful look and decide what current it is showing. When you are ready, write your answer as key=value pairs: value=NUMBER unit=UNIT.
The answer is value=4.2 unit=A
